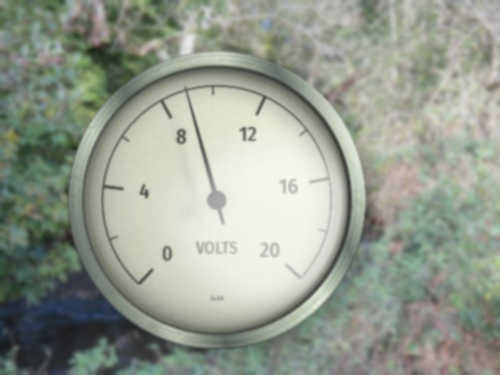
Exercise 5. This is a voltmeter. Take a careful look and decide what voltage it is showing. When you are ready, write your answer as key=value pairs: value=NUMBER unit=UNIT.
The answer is value=9 unit=V
